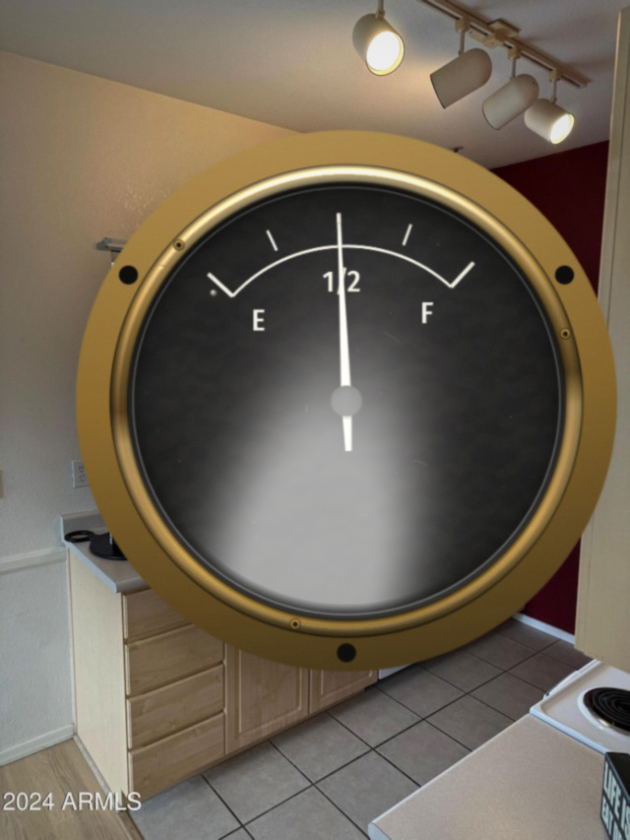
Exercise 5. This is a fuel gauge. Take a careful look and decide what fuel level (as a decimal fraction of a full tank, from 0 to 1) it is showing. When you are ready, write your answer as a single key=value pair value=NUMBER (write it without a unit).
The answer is value=0.5
